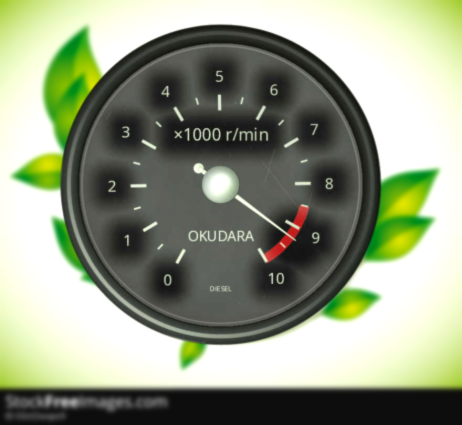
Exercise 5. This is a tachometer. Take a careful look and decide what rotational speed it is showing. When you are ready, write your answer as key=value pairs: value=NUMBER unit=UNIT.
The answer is value=9250 unit=rpm
